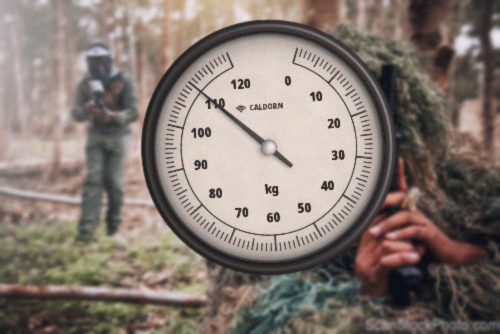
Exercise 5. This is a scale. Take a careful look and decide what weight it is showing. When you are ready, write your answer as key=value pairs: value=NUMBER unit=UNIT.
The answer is value=110 unit=kg
